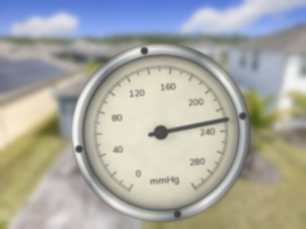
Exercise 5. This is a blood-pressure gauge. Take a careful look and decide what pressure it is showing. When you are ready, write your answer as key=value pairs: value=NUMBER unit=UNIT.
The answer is value=230 unit=mmHg
